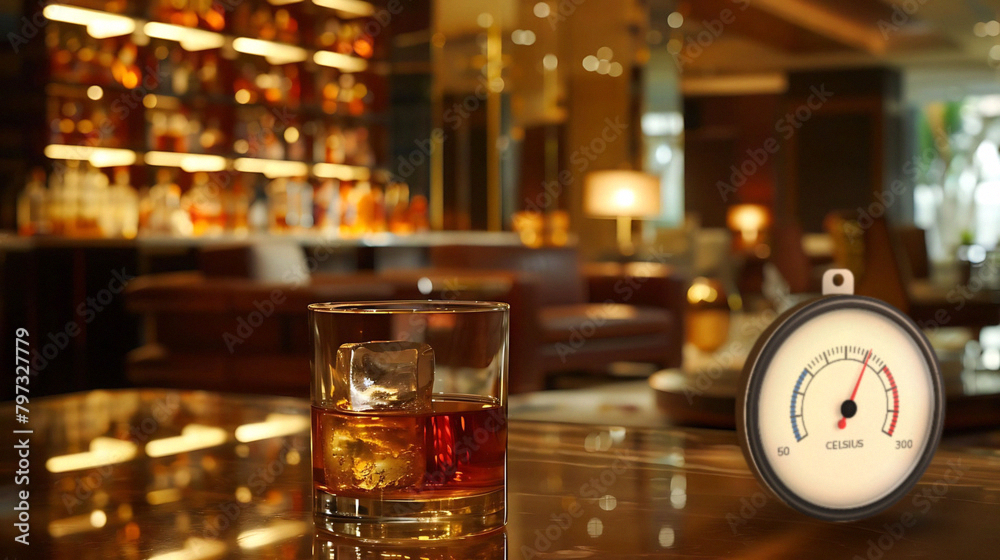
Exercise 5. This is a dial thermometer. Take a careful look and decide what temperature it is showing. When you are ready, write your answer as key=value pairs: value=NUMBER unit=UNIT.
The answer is value=200 unit=°C
